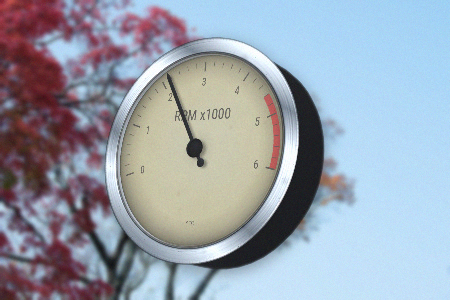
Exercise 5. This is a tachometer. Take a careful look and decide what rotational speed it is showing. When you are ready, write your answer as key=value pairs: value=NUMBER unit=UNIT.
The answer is value=2200 unit=rpm
